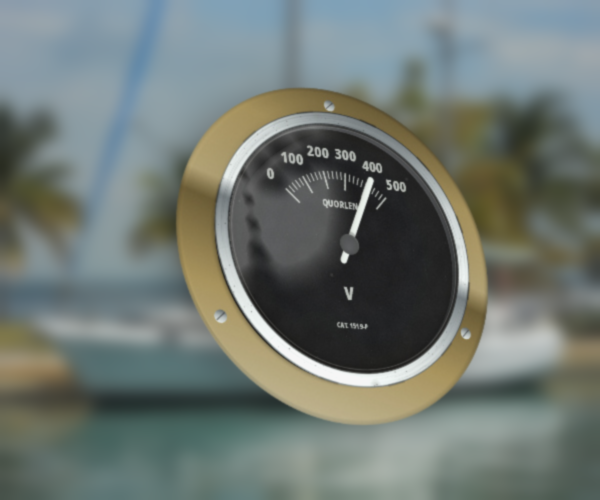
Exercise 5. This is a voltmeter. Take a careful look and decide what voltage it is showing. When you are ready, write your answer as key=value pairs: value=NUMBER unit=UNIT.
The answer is value=400 unit=V
